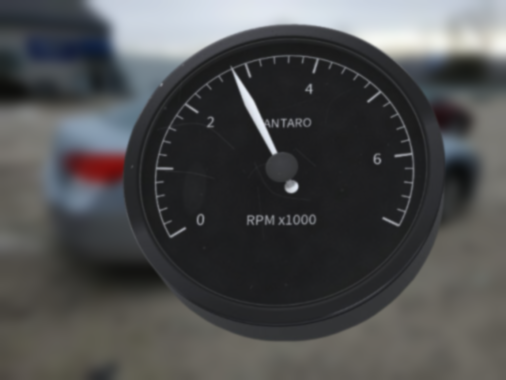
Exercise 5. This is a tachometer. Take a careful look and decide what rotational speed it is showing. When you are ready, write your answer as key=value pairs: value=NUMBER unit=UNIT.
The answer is value=2800 unit=rpm
